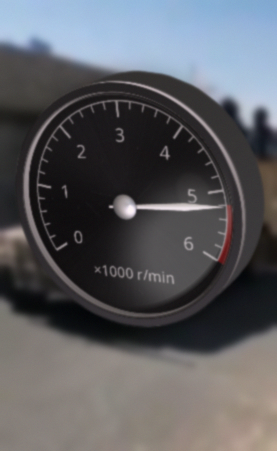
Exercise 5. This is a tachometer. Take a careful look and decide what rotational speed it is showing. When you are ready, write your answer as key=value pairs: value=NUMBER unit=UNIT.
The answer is value=5200 unit=rpm
